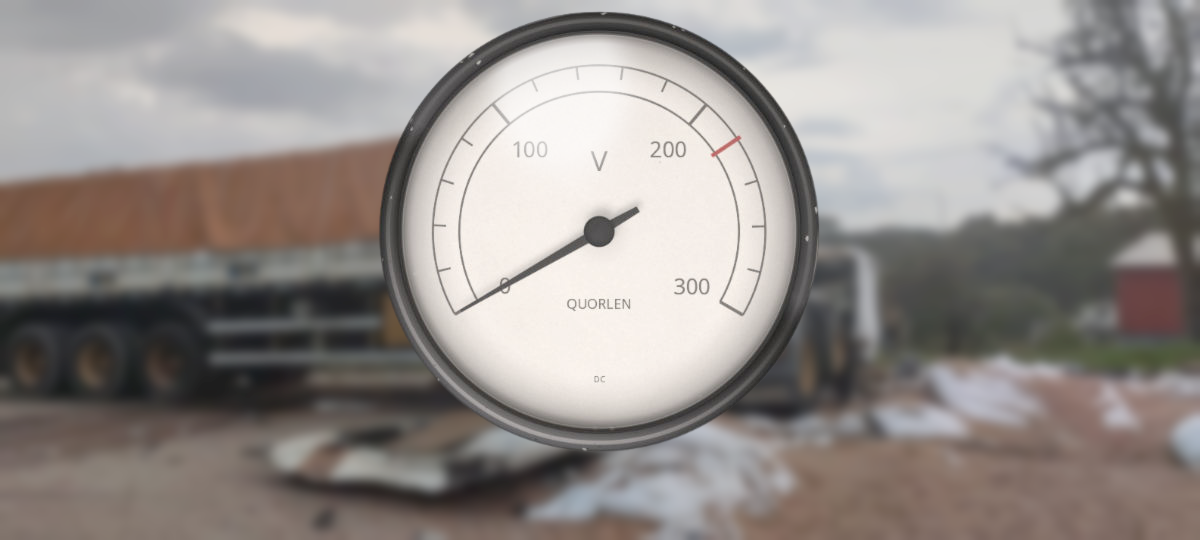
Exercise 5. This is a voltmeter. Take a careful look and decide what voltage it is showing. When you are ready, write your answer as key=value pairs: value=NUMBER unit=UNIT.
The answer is value=0 unit=V
